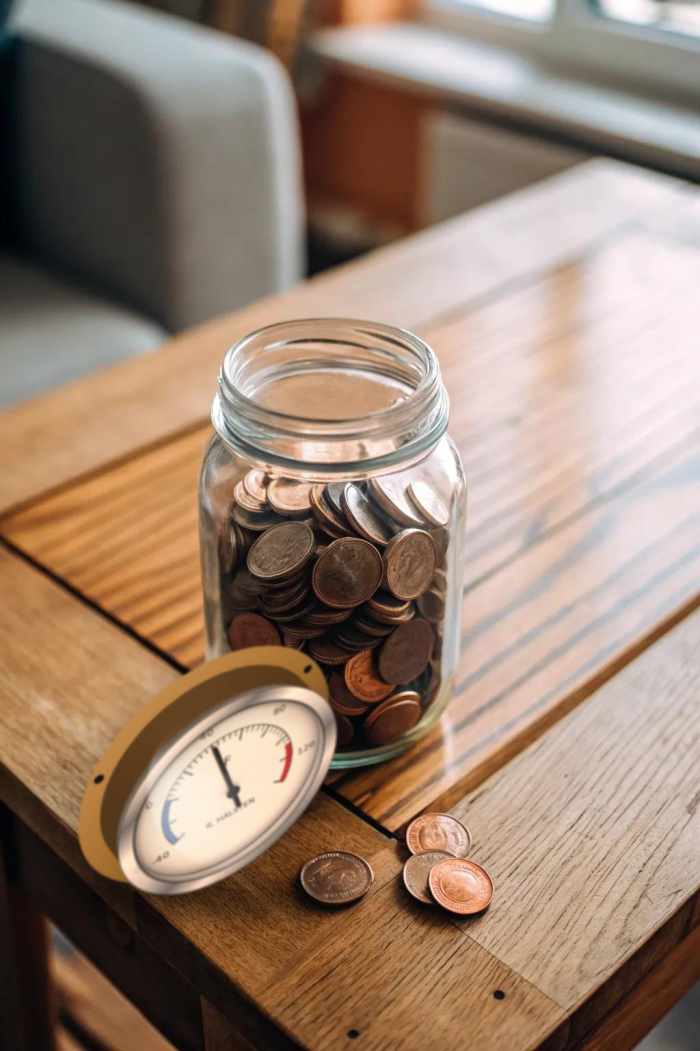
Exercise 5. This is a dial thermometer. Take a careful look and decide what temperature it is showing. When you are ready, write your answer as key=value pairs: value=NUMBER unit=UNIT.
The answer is value=40 unit=°F
